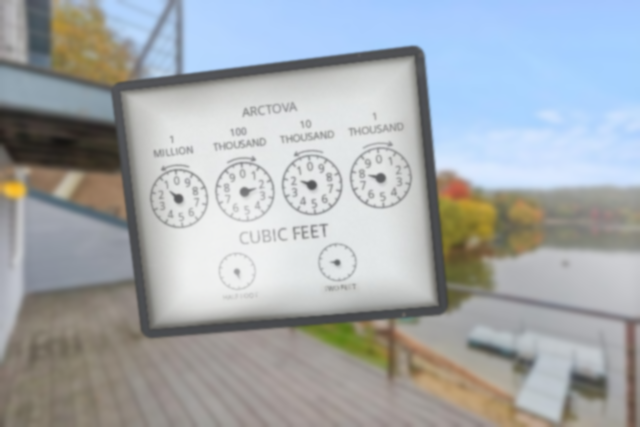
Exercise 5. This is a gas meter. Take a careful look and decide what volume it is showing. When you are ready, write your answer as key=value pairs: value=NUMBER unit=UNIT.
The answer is value=121800 unit=ft³
